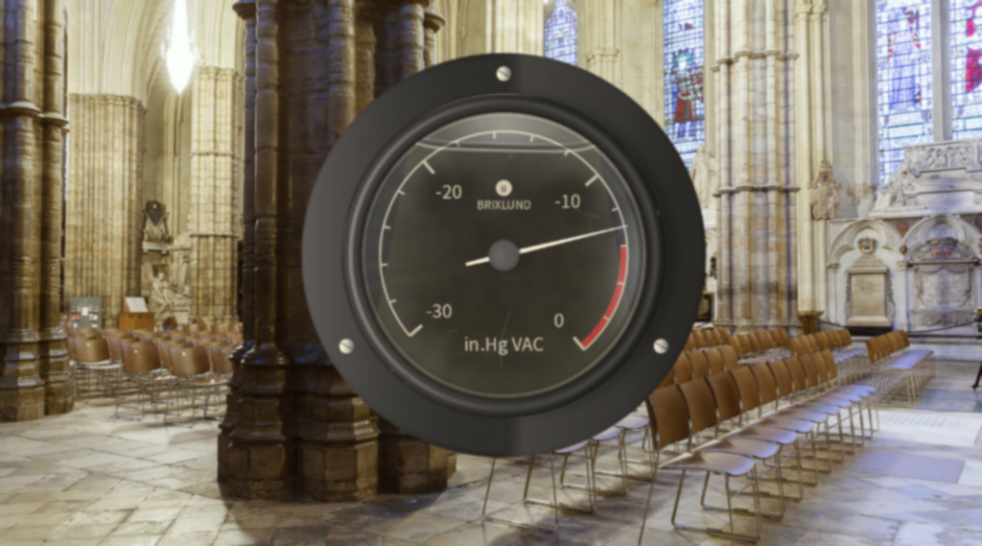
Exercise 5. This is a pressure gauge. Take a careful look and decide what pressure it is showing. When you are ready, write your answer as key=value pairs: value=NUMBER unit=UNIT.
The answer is value=-7 unit=inHg
